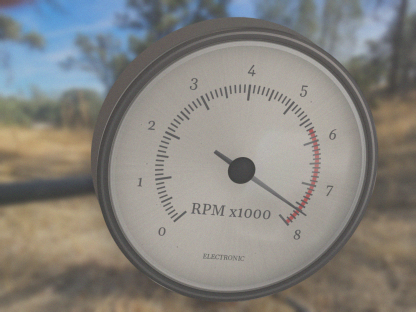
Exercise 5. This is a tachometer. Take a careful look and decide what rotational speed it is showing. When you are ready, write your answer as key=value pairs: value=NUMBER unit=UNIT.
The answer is value=7600 unit=rpm
